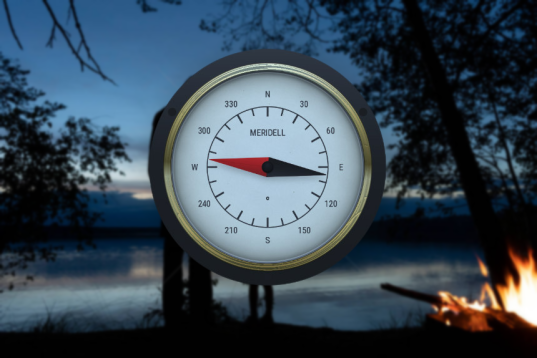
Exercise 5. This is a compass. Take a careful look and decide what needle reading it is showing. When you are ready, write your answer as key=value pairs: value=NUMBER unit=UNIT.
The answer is value=277.5 unit=°
